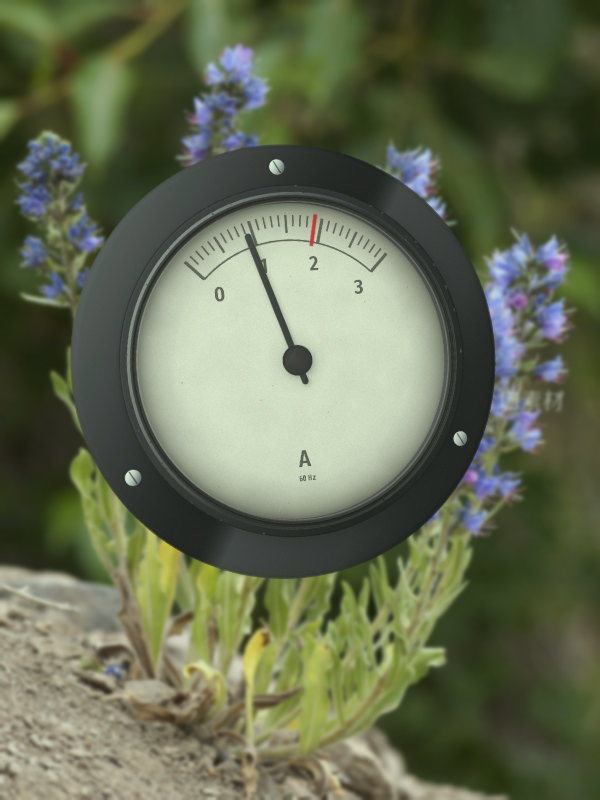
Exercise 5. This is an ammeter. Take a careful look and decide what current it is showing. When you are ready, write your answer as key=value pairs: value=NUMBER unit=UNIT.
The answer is value=0.9 unit=A
